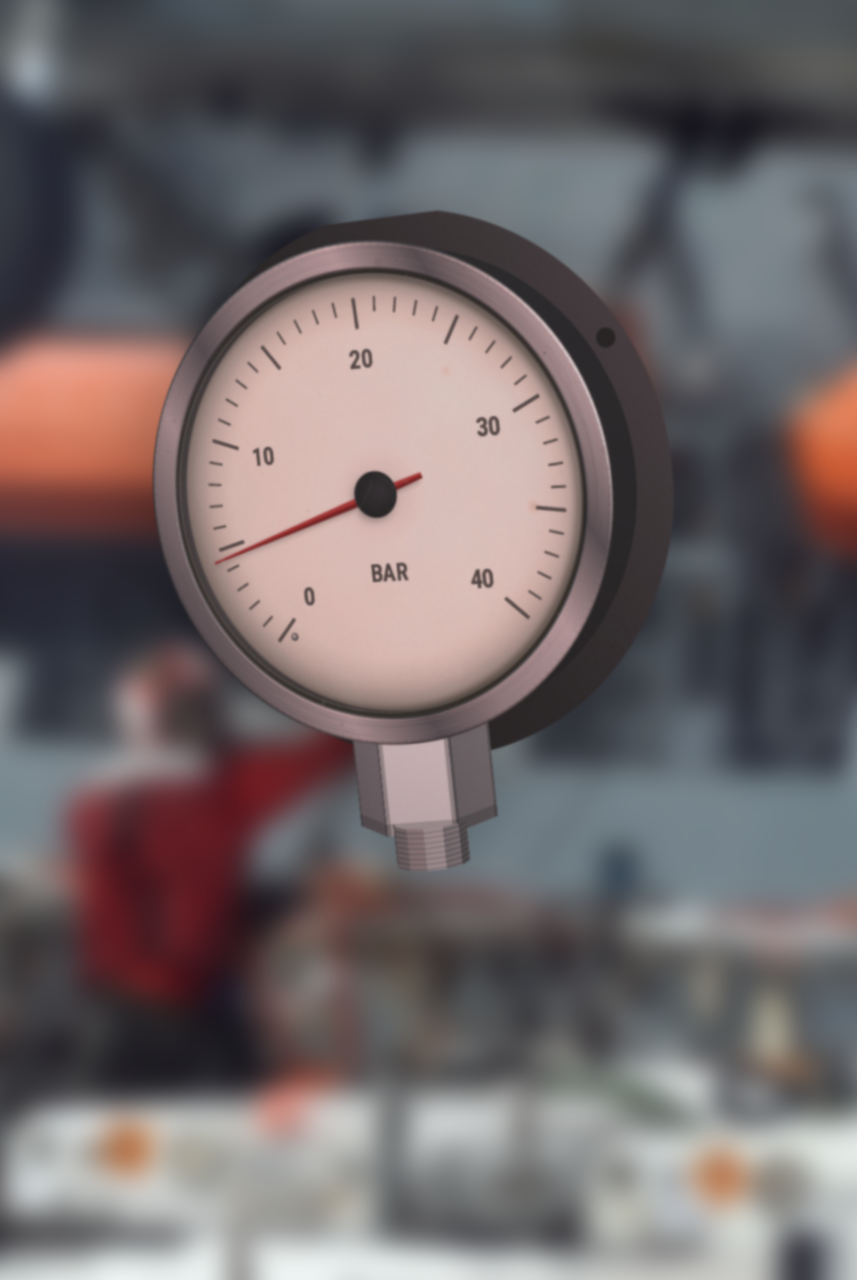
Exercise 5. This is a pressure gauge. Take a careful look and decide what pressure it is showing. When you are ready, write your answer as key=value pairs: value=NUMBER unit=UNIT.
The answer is value=4.5 unit=bar
